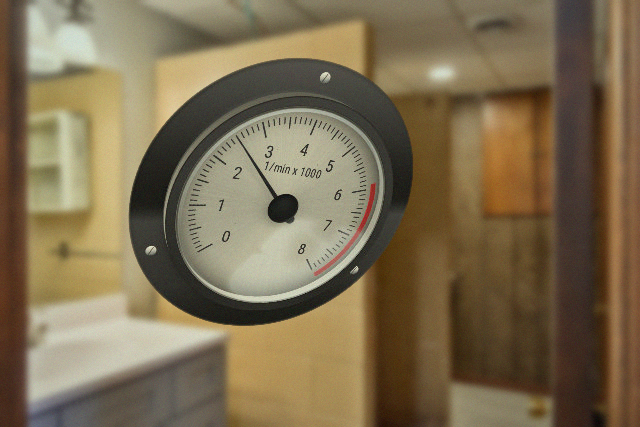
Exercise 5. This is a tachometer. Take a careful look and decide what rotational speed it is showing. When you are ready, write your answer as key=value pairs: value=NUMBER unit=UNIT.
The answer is value=2500 unit=rpm
